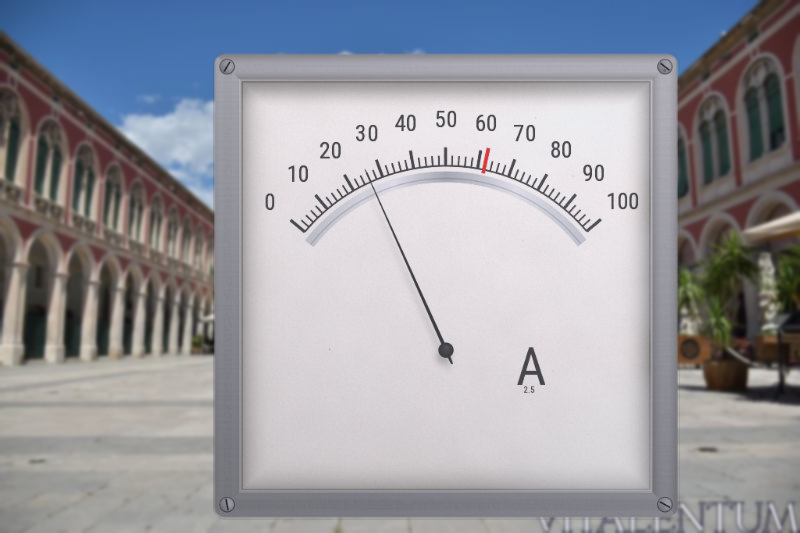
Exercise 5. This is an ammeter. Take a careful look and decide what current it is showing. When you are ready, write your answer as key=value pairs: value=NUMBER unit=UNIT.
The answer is value=26 unit=A
